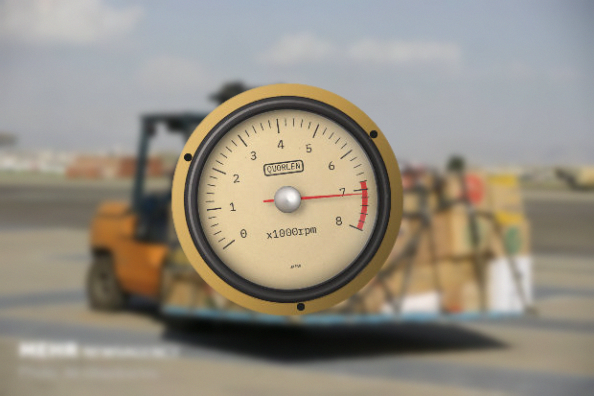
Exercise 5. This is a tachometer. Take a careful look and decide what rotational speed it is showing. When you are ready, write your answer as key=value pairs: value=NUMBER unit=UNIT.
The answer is value=7100 unit=rpm
